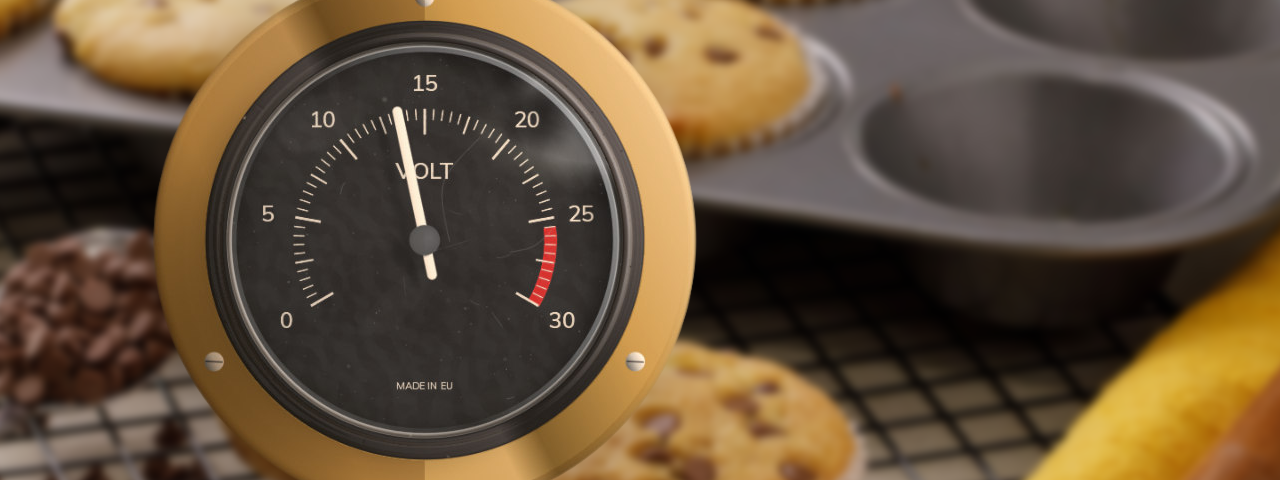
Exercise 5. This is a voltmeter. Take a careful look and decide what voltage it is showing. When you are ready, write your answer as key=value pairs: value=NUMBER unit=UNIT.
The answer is value=13.5 unit=V
